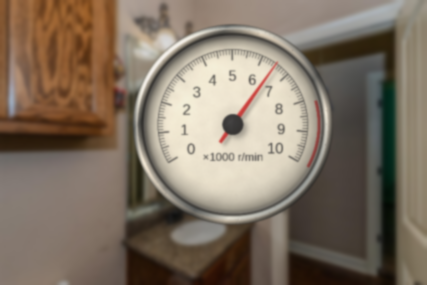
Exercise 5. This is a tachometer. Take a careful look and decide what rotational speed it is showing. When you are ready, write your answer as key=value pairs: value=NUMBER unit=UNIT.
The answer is value=6500 unit=rpm
